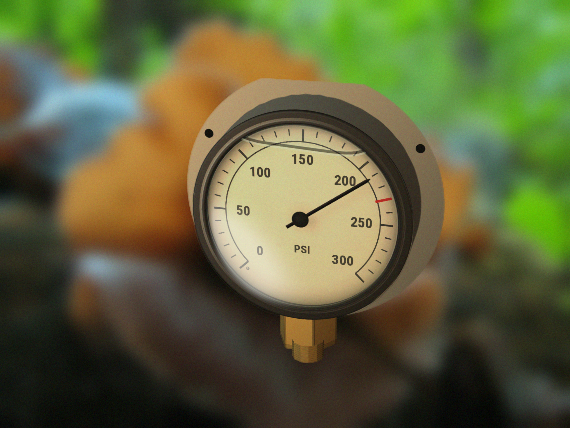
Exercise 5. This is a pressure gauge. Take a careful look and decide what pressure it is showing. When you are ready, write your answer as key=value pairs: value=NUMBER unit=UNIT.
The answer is value=210 unit=psi
